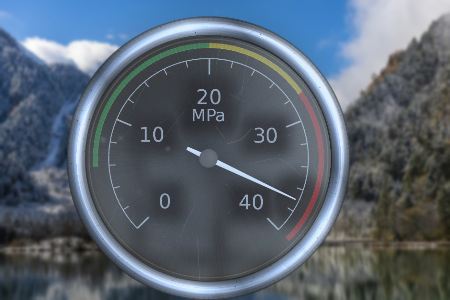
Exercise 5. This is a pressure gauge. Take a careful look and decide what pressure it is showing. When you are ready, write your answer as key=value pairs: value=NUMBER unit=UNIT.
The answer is value=37 unit=MPa
